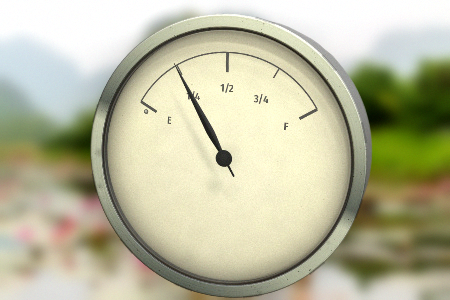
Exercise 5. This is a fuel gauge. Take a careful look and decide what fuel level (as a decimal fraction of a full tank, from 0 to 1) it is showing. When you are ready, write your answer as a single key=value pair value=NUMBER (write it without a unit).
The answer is value=0.25
